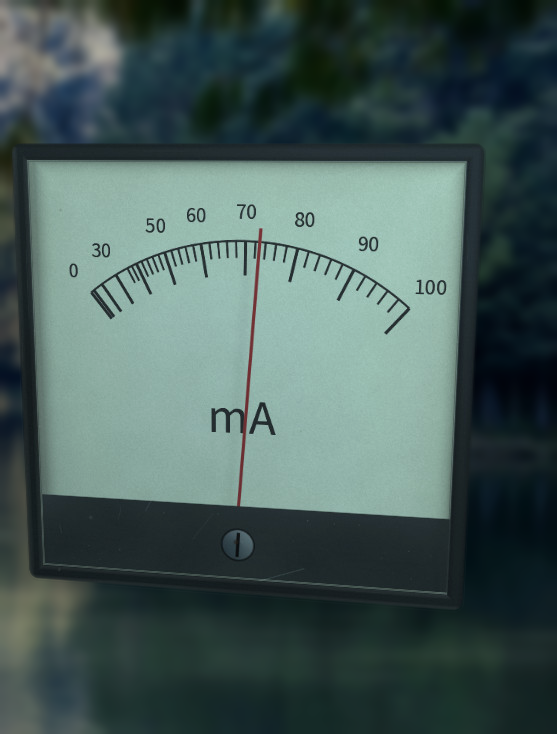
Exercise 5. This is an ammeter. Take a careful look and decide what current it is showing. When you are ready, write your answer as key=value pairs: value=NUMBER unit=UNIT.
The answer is value=73 unit=mA
